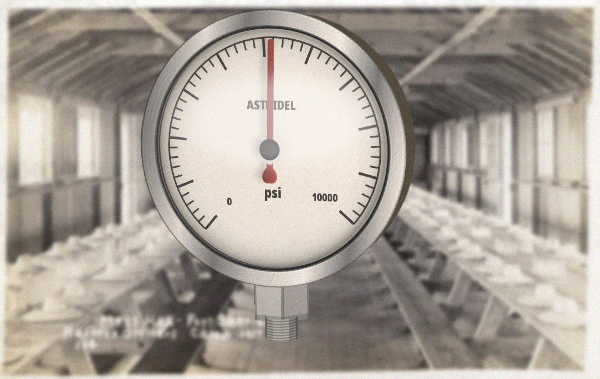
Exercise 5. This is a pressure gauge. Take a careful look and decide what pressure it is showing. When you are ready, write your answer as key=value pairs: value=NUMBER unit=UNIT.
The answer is value=5200 unit=psi
